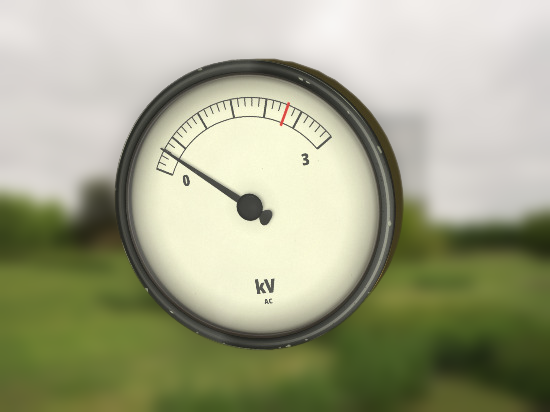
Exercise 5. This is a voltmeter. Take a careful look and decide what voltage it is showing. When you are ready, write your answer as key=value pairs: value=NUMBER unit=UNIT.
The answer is value=0.3 unit=kV
